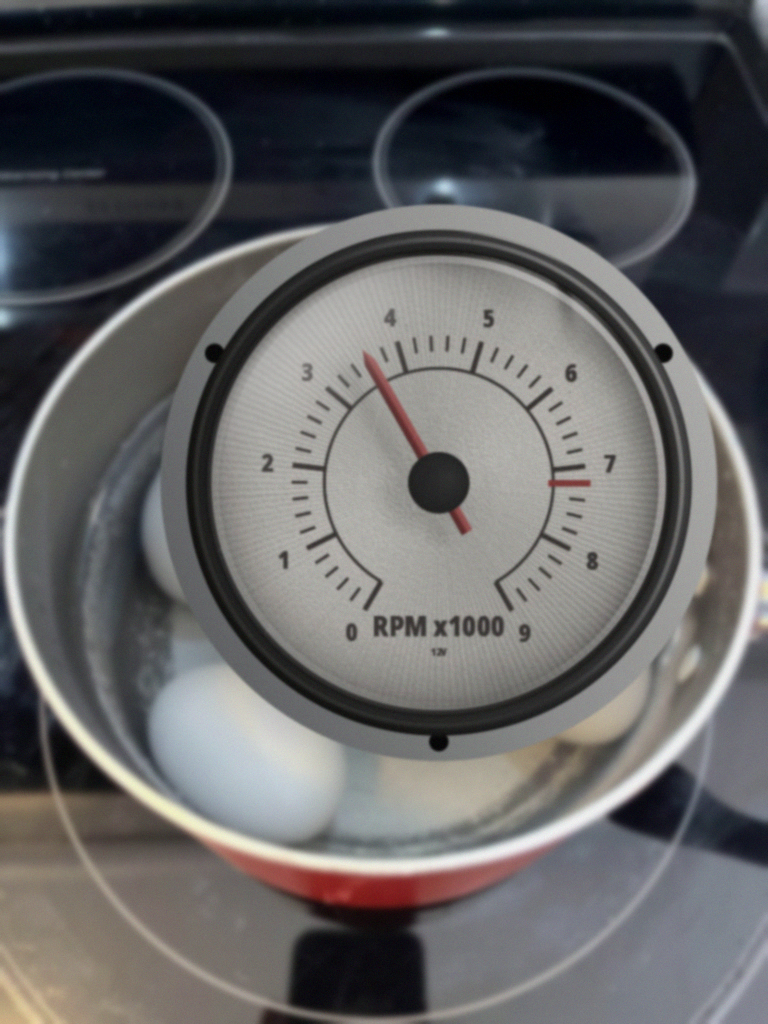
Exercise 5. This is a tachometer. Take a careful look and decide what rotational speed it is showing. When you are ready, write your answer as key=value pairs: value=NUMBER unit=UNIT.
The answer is value=3600 unit=rpm
